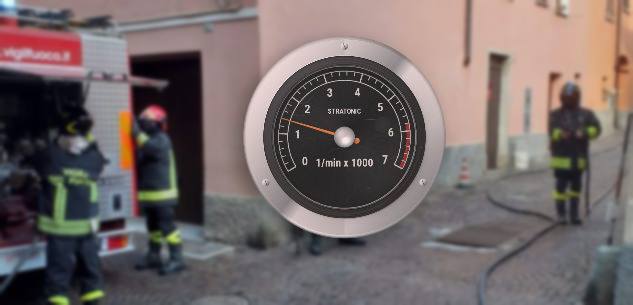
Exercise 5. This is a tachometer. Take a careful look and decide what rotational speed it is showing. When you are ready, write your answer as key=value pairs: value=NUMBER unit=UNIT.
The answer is value=1400 unit=rpm
